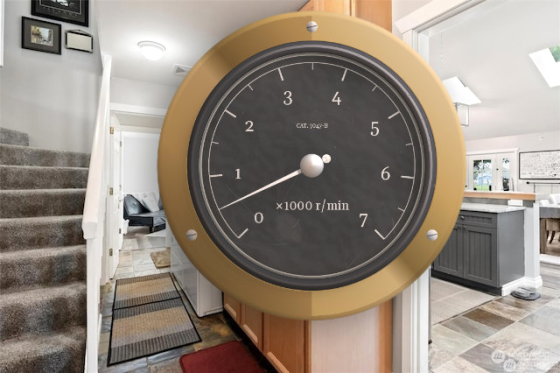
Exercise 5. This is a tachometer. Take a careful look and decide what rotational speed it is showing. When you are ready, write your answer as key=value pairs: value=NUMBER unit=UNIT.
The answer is value=500 unit=rpm
